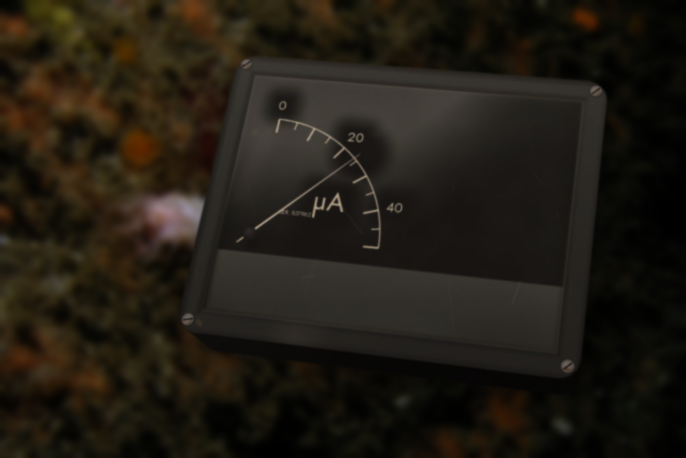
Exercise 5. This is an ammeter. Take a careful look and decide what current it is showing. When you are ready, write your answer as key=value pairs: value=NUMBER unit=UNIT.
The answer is value=25 unit=µA
